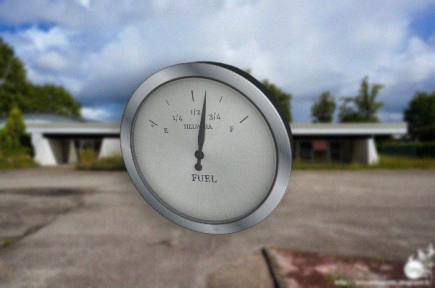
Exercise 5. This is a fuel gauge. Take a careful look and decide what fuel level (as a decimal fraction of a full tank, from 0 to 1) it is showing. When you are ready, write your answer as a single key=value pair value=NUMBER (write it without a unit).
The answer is value=0.625
